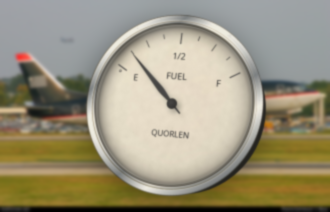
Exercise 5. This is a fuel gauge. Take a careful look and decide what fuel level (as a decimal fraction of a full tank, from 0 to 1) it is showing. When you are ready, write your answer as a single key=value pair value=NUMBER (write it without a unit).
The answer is value=0.125
